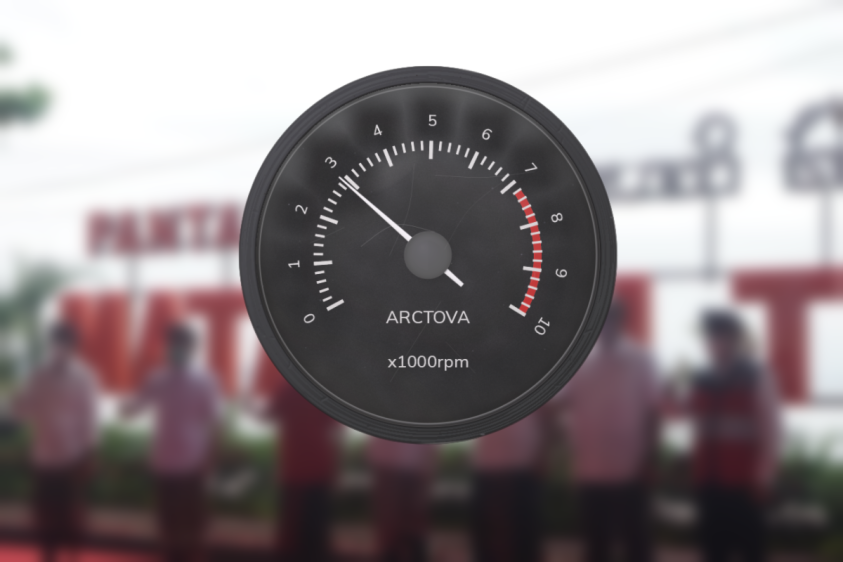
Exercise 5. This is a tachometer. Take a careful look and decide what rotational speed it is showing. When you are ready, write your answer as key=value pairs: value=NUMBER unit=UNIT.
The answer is value=2900 unit=rpm
